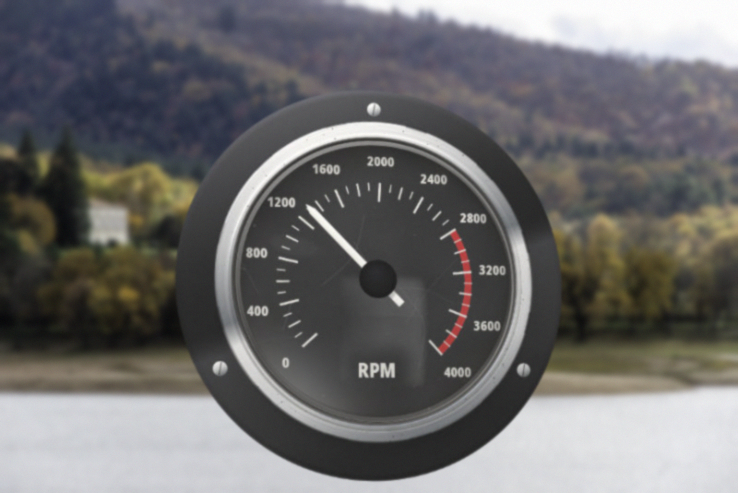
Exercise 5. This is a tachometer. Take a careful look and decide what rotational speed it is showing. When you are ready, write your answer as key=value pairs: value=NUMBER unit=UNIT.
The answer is value=1300 unit=rpm
